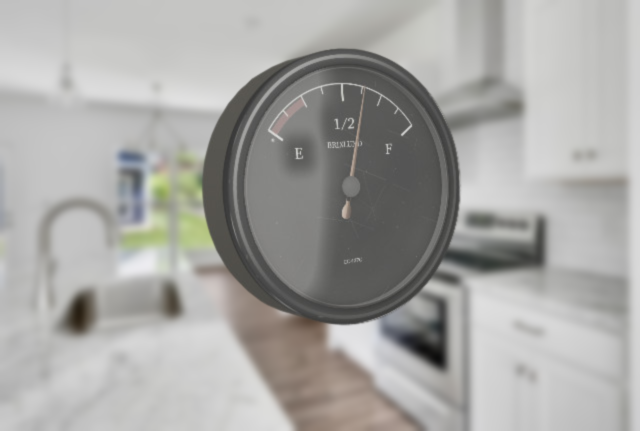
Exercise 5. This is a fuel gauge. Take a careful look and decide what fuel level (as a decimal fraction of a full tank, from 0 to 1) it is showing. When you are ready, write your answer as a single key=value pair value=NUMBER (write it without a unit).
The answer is value=0.625
